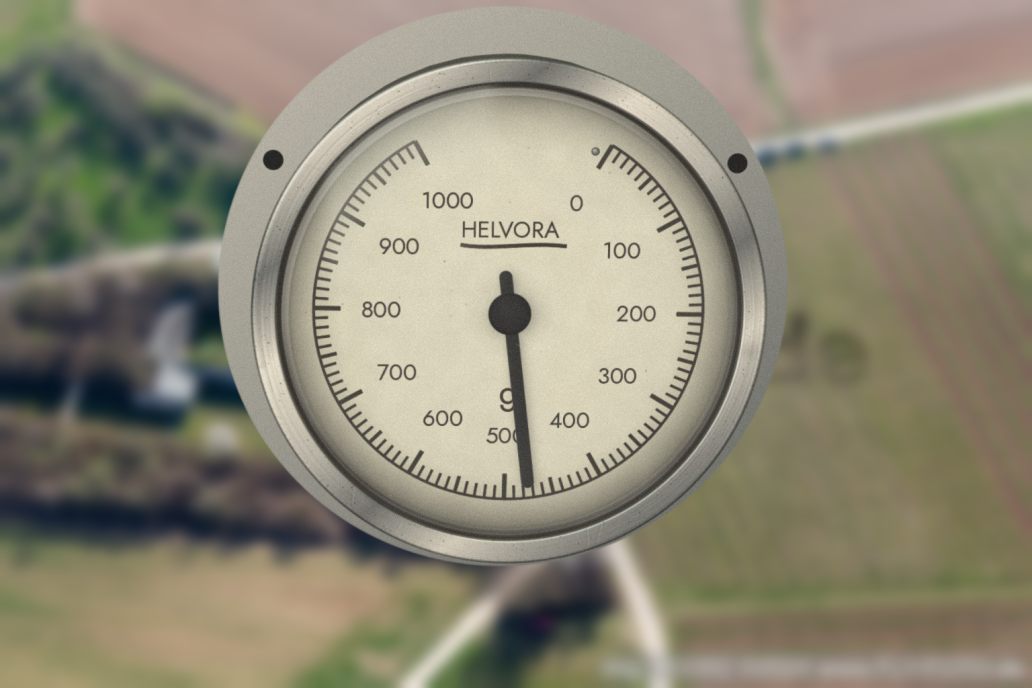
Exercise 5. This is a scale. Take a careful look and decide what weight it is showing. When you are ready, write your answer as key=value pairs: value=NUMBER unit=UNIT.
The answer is value=475 unit=g
